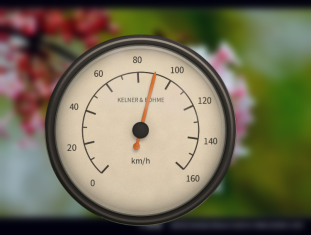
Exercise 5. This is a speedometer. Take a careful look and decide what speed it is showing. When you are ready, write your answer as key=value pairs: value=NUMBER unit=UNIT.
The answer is value=90 unit=km/h
